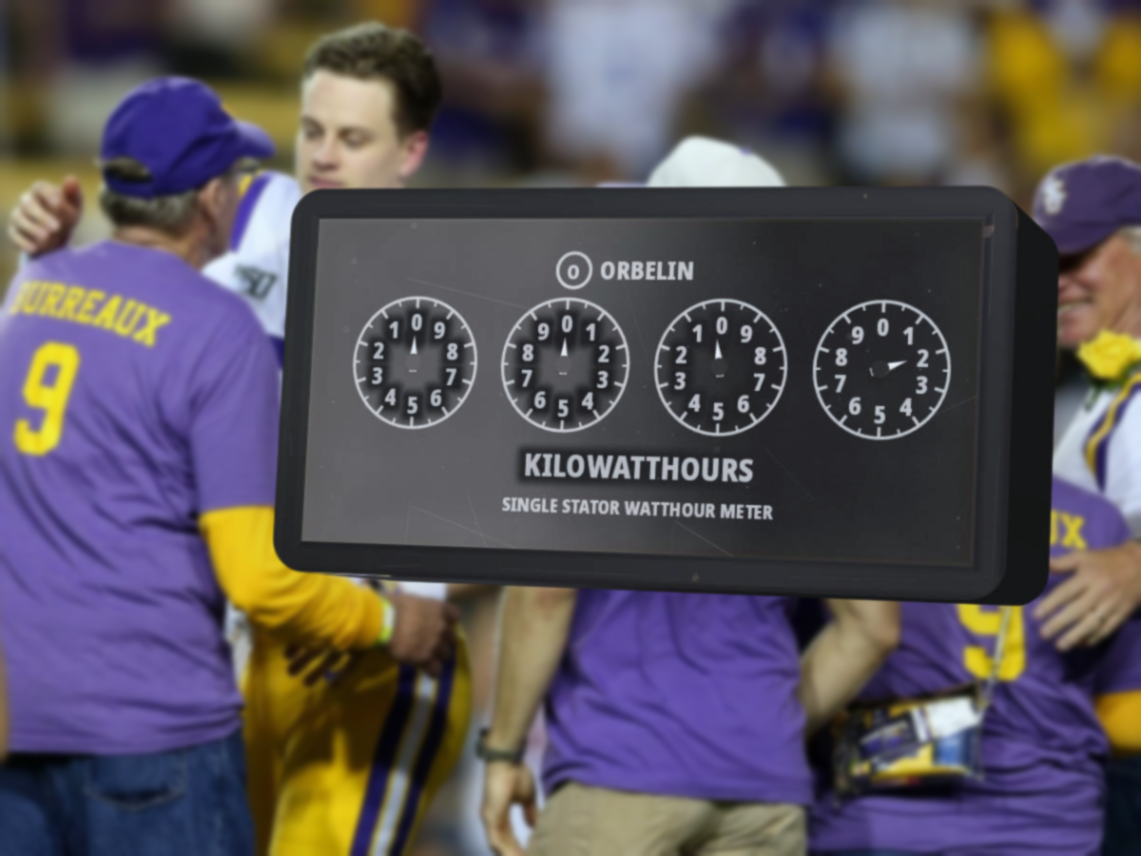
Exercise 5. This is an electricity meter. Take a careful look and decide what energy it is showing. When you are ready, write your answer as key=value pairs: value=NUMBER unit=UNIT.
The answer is value=2 unit=kWh
